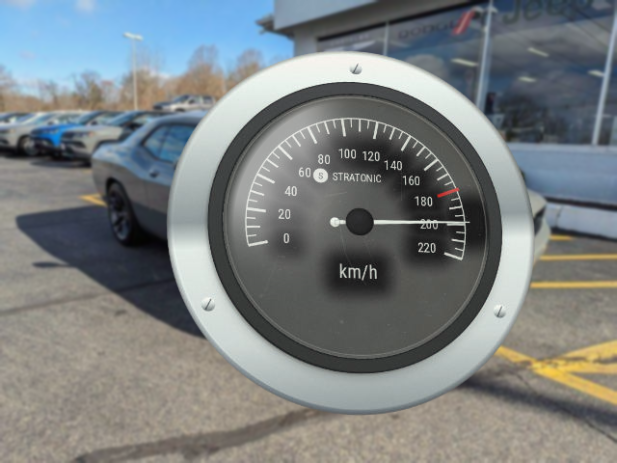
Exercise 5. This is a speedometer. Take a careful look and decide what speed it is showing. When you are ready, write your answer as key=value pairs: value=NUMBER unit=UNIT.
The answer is value=200 unit=km/h
